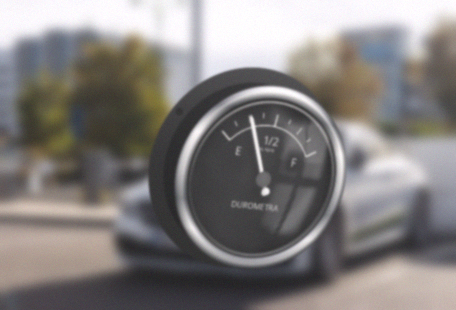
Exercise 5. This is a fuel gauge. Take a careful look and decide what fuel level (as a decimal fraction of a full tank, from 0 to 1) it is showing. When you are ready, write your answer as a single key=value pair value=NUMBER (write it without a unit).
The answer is value=0.25
